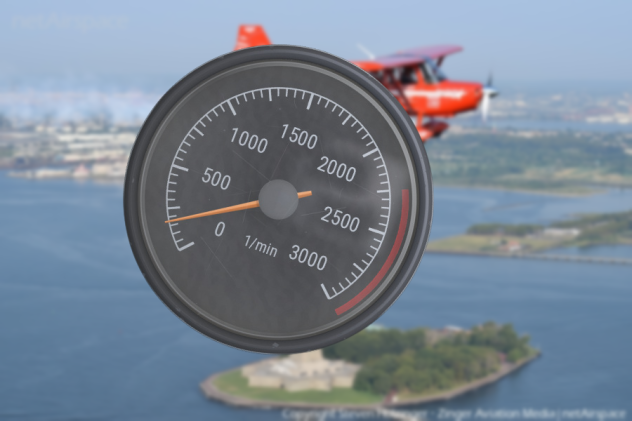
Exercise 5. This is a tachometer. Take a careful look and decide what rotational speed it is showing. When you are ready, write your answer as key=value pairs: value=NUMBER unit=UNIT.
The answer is value=175 unit=rpm
